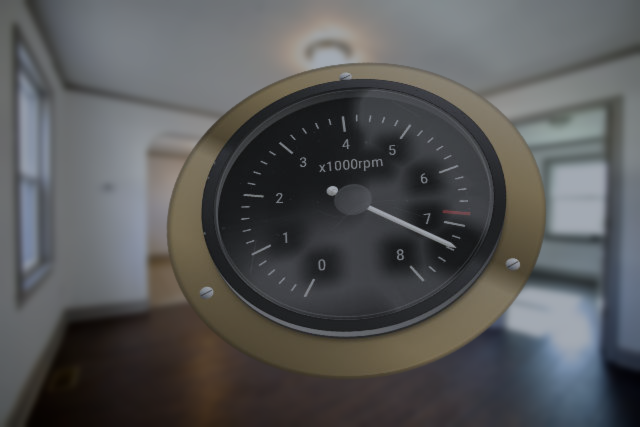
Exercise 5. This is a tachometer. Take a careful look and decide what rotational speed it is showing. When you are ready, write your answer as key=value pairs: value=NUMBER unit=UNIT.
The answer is value=7400 unit=rpm
